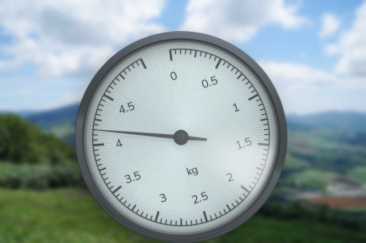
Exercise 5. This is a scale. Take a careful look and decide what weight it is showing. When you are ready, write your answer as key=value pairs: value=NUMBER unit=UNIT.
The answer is value=4.15 unit=kg
